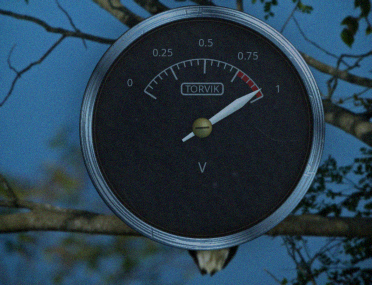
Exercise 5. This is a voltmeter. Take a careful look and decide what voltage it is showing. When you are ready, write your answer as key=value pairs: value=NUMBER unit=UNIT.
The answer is value=0.95 unit=V
